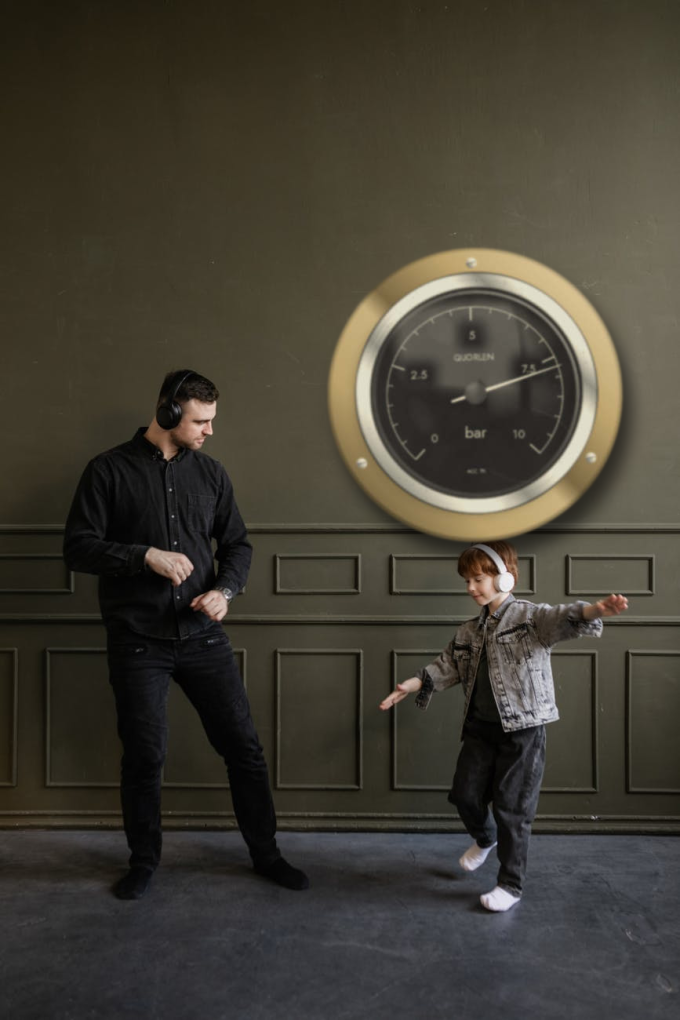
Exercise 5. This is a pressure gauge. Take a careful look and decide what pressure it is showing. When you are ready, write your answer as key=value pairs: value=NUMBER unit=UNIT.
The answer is value=7.75 unit=bar
